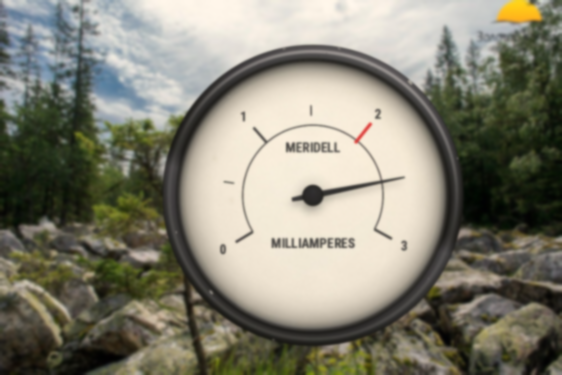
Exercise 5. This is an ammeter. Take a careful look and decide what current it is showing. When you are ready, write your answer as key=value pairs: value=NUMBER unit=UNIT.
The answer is value=2.5 unit=mA
